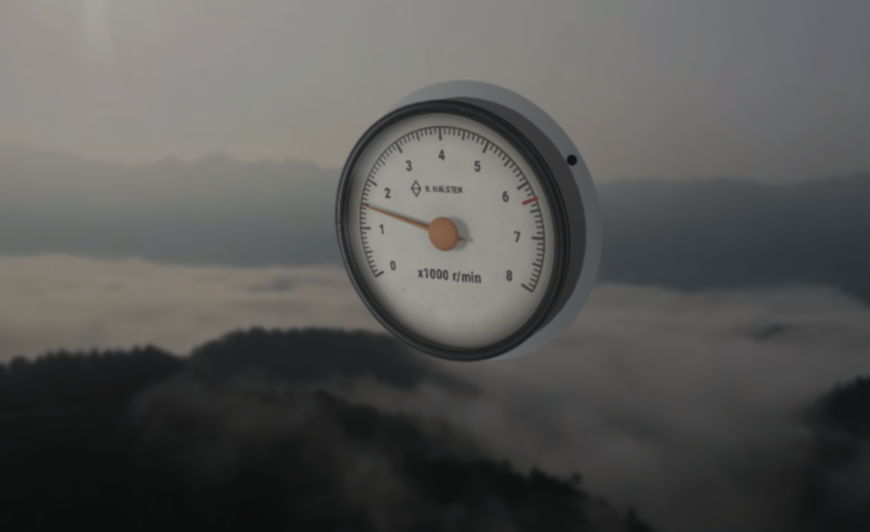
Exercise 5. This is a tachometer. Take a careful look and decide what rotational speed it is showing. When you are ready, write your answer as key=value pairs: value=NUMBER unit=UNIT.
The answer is value=1500 unit=rpm
